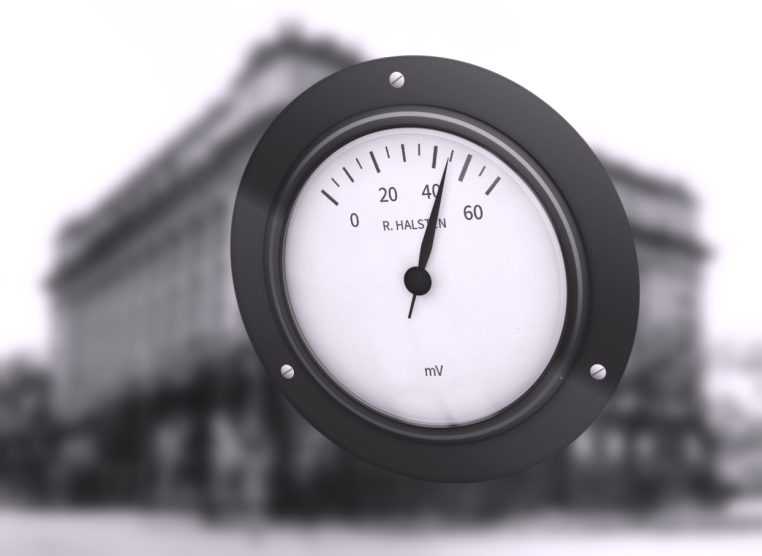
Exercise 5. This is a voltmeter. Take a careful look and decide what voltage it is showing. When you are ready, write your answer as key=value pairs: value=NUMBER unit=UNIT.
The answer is value=45 unit=mV
